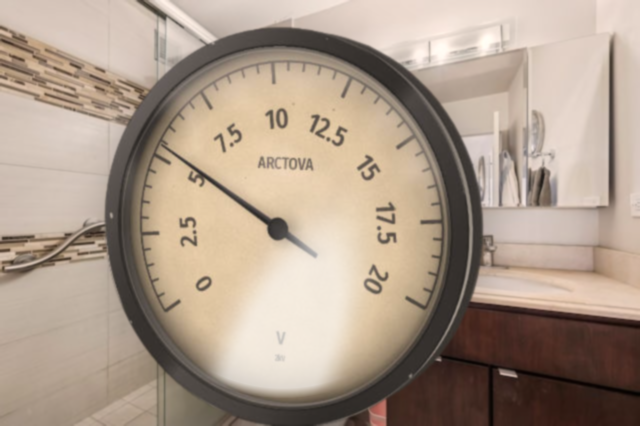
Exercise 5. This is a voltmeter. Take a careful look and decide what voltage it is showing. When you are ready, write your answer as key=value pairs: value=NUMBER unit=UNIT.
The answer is value=5.5 unit=V
